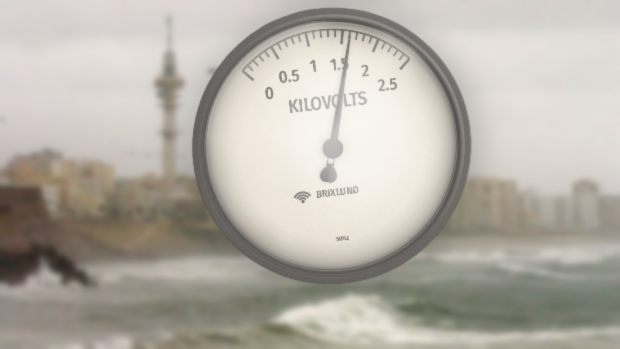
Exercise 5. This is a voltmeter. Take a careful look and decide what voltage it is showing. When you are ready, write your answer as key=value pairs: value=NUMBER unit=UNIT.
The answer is value=1.6 unit=kV
